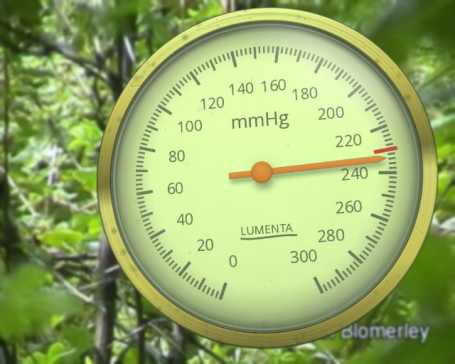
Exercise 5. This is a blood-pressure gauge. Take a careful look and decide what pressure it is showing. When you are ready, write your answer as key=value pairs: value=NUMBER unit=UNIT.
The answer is value=234 unit=mmHg
